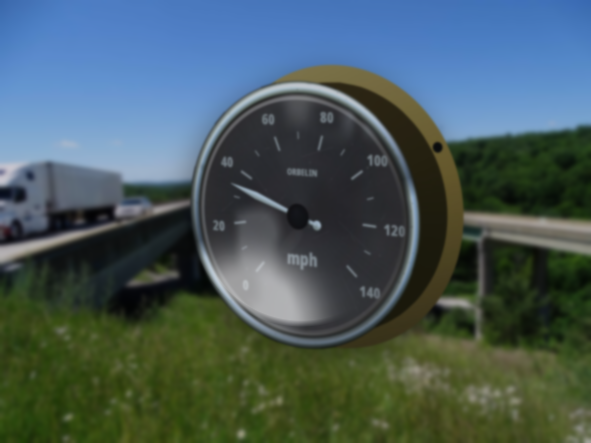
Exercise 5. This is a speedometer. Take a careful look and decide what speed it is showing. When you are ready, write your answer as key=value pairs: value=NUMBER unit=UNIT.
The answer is value=35 unit=mph
